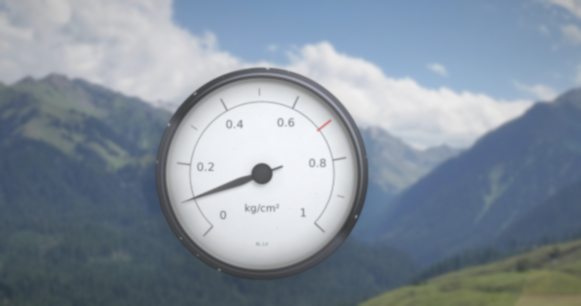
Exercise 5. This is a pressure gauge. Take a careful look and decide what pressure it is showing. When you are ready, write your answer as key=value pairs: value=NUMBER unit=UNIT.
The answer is value=0.1 unit=kg/cm²
